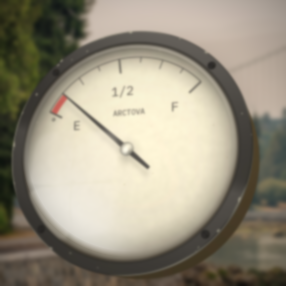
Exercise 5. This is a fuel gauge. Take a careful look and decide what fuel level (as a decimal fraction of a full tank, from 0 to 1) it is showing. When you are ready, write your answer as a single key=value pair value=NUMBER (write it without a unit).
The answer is value=0.125
